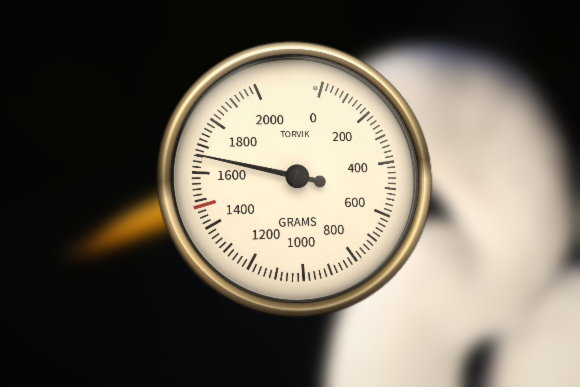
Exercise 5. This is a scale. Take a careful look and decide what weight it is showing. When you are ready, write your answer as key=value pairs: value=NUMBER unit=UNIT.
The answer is value=1660 unit=g
